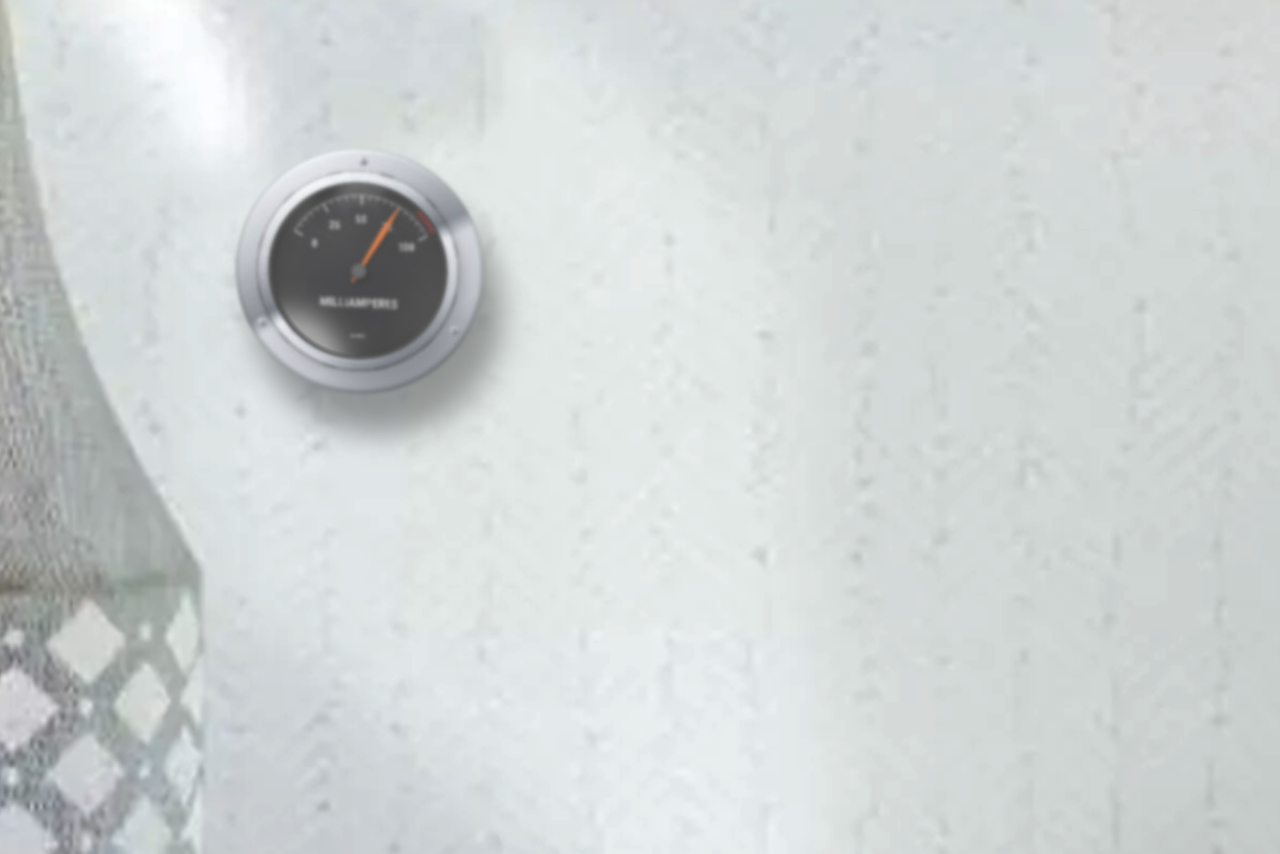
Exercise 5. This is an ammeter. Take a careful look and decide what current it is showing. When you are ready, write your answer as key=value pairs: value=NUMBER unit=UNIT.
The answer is value=75 unit=mA
